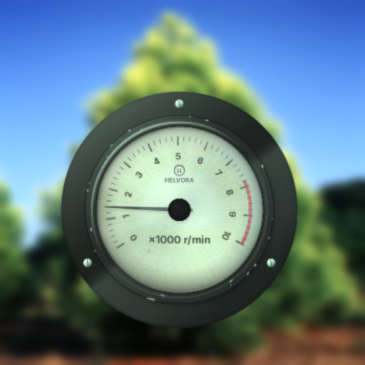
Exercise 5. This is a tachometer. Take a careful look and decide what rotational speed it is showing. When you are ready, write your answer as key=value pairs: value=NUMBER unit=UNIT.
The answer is value=1400 unit=rpm
